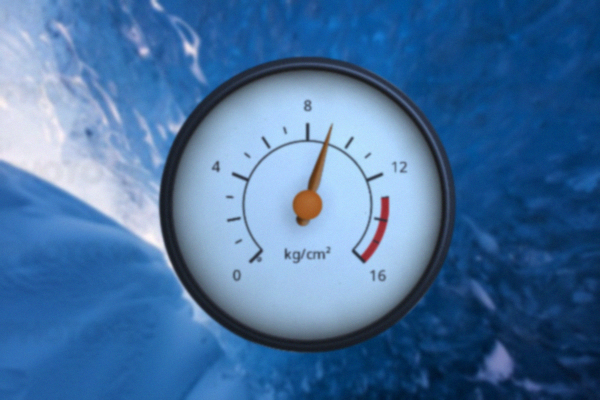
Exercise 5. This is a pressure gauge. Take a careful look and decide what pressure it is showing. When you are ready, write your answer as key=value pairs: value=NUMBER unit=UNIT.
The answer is value=9 unit=kg/cm²
